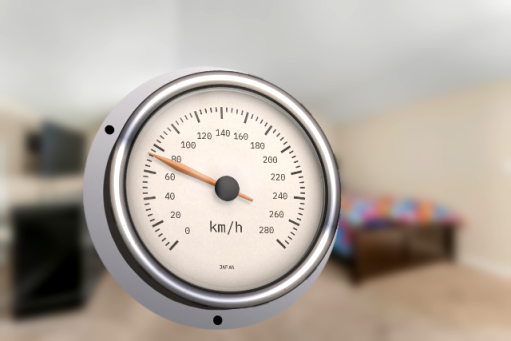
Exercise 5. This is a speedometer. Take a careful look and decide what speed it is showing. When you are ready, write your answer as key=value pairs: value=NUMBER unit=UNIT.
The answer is value=72 unit=km/h
